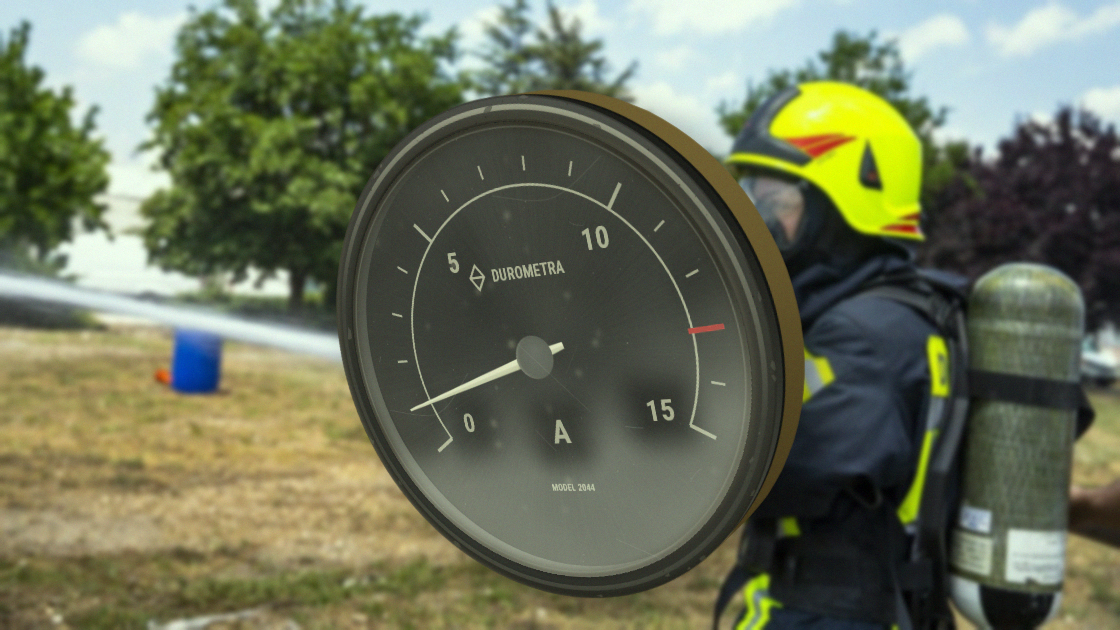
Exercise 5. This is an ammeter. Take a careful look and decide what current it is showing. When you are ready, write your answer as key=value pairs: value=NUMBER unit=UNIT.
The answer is value=1 unit=A
